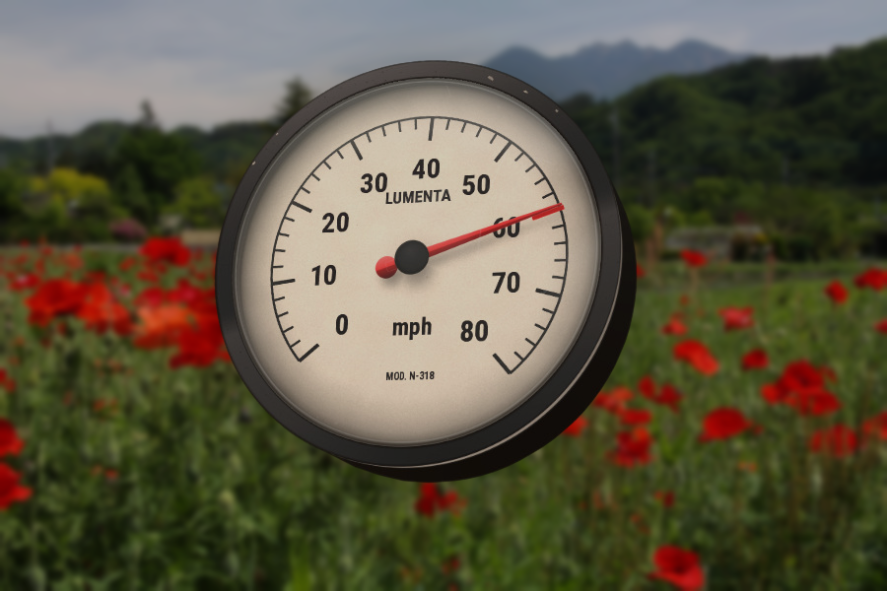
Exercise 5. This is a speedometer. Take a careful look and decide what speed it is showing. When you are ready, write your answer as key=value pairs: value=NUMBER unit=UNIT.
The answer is value=60 unit=mph
